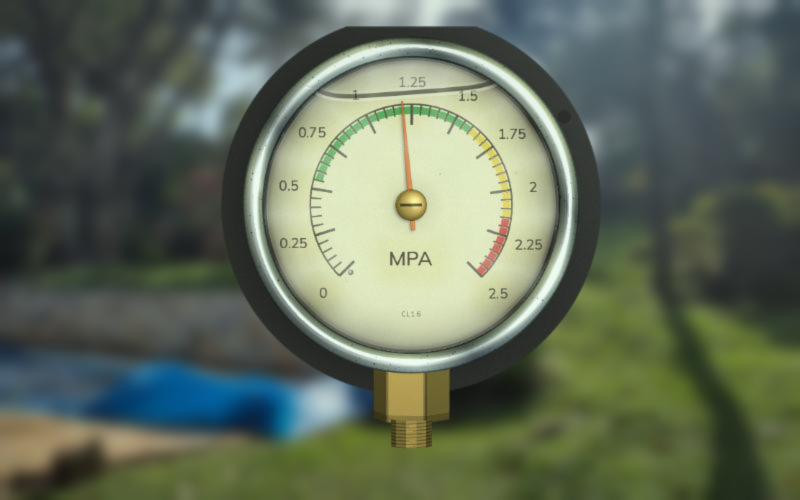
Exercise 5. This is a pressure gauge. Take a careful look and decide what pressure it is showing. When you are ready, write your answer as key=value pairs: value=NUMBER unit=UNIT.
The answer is value=1.2 unit=MPa
